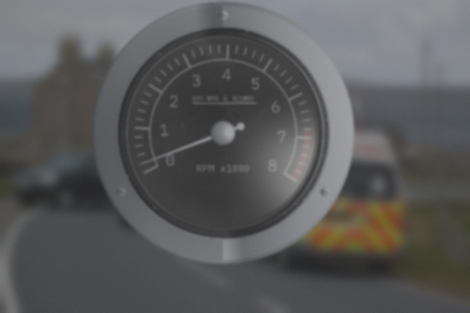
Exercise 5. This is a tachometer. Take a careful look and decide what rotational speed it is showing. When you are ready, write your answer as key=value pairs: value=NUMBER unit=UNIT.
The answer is value=200 unit=rpm
